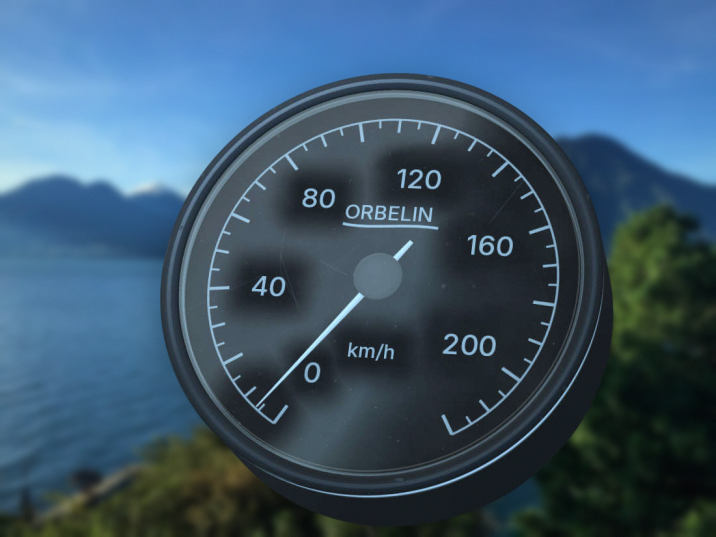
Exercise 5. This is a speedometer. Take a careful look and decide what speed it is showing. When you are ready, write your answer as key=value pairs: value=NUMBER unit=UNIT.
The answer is value=5 unit=km/h
